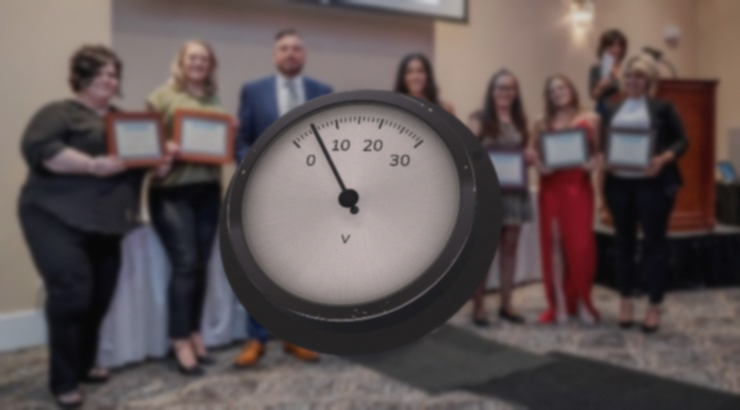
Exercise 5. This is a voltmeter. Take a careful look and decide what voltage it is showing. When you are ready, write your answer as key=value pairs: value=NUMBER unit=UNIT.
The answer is value=5 unit=V
